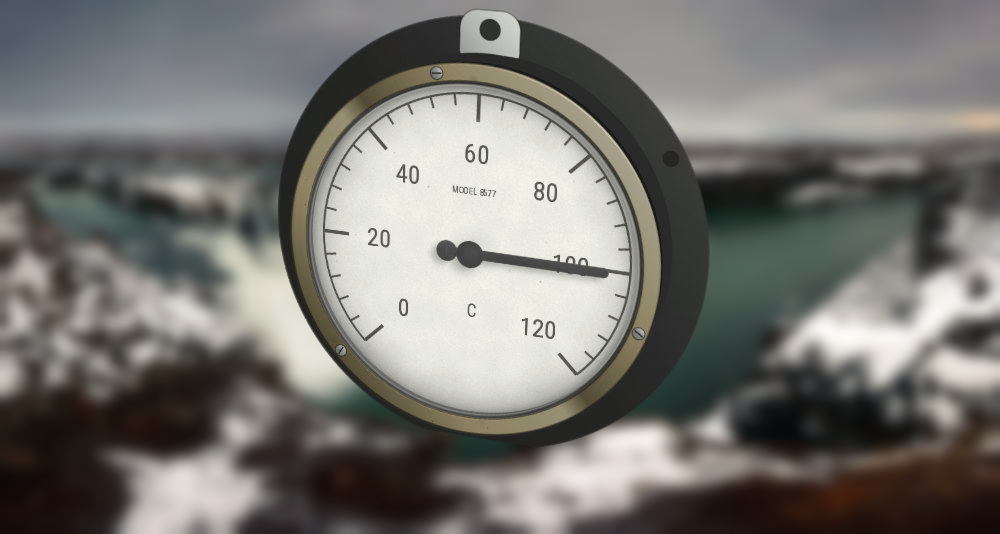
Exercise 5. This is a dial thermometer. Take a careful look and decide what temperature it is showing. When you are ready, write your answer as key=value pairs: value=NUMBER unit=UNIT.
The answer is value=100 unit=°C
